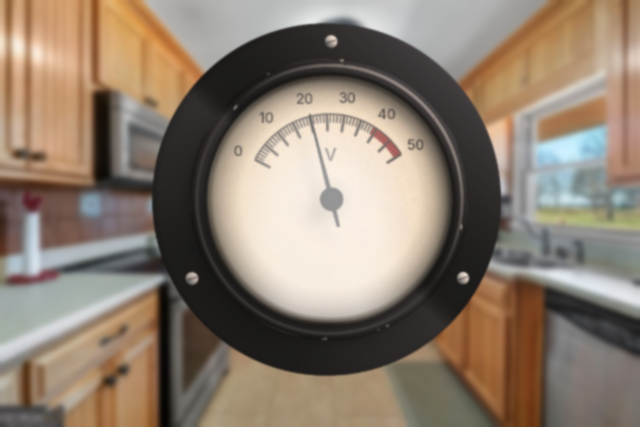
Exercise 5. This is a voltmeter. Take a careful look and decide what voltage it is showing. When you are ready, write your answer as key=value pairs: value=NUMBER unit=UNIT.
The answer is value=20 unit=V
